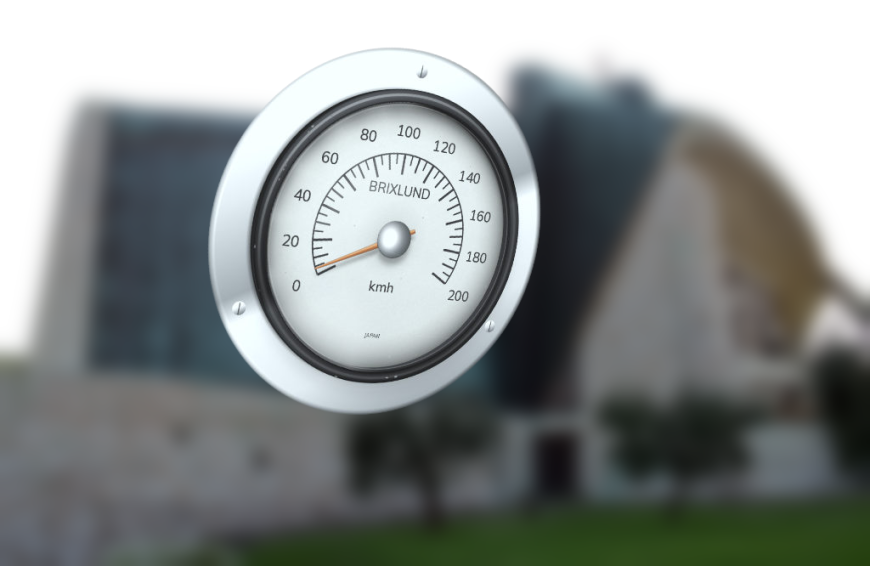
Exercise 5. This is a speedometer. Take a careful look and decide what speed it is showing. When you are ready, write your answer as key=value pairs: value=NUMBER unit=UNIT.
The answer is value=5 unit=km/h
